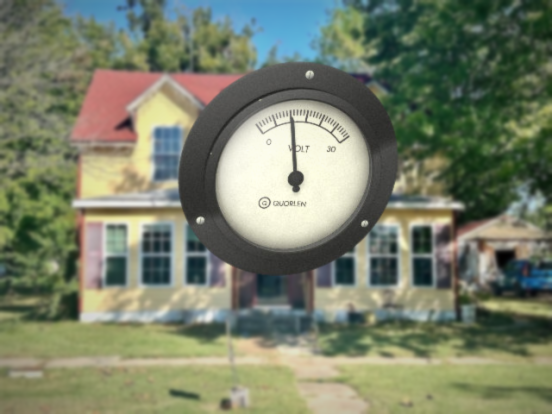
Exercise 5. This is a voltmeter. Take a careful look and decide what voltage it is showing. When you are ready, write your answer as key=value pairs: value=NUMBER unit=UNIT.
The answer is value=10 unit=V
